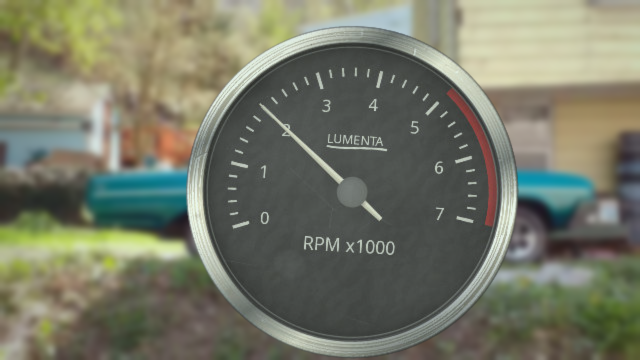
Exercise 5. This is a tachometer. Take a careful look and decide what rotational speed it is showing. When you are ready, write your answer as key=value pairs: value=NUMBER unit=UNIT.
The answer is value=2000 unit=rpm
